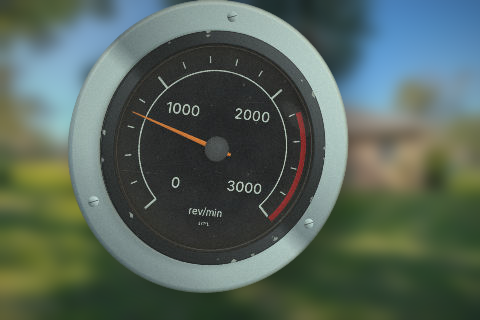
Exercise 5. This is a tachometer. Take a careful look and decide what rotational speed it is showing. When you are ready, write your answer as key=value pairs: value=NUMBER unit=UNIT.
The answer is value=700 unit=rpm
